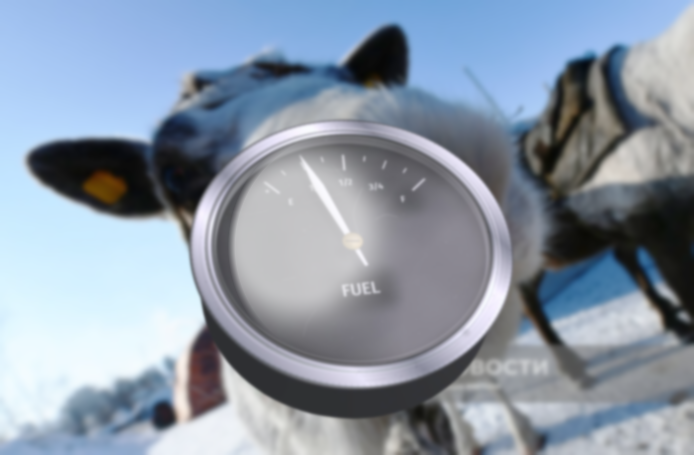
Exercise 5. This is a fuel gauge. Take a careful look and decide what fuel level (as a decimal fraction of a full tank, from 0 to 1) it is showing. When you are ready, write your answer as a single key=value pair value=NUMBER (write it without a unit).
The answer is value=0.25
